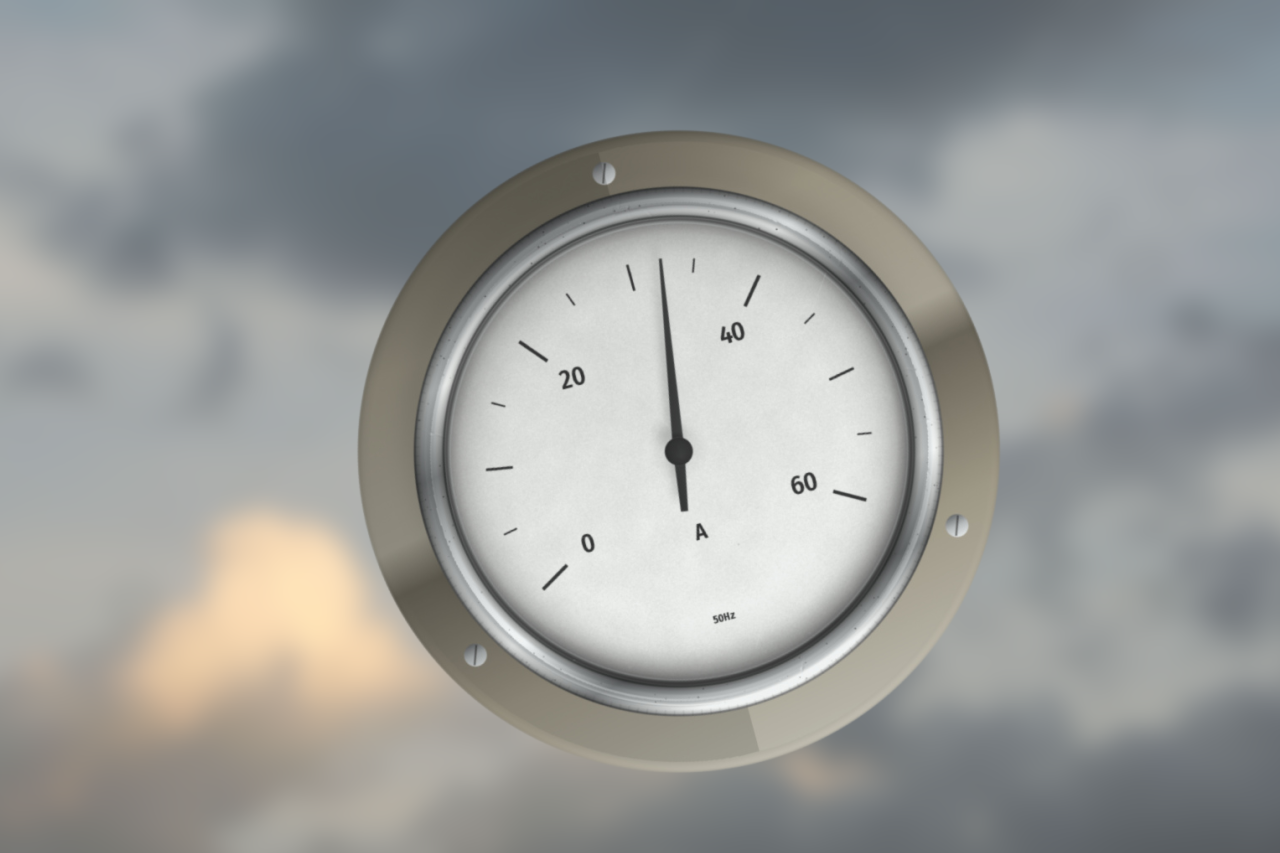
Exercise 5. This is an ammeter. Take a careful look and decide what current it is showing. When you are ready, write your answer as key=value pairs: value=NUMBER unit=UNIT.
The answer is value=32.5 unit=A
